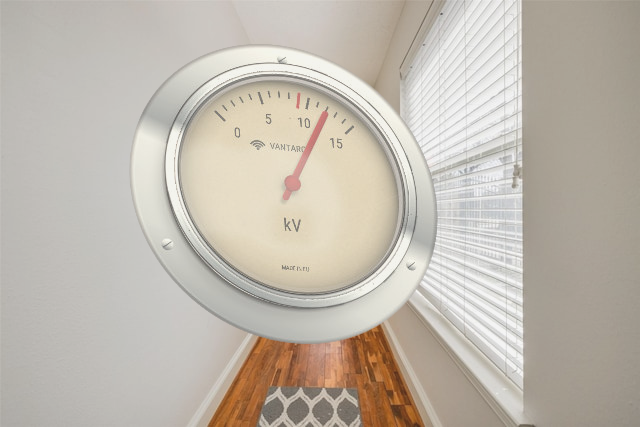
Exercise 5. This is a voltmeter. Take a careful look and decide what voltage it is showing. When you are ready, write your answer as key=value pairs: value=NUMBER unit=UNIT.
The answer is value=12 unit=kV
